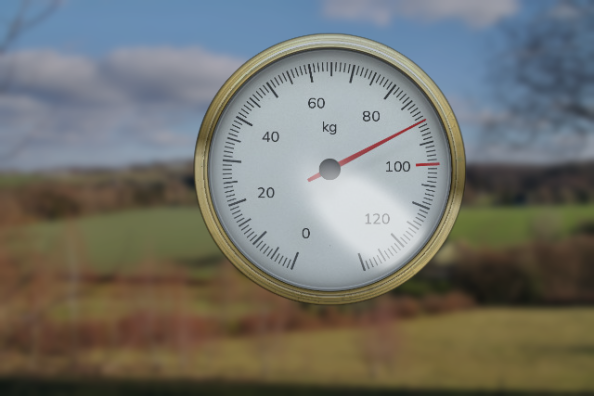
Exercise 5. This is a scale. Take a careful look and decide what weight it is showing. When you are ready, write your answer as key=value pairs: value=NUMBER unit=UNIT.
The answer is value=90 unit=kg
